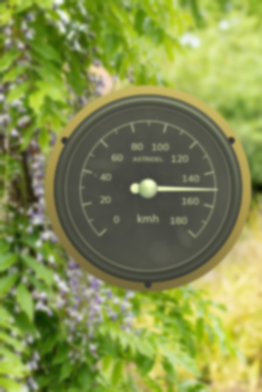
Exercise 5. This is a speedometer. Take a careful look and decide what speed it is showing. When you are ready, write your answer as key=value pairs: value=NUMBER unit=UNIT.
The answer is value=150 unit=km/h
